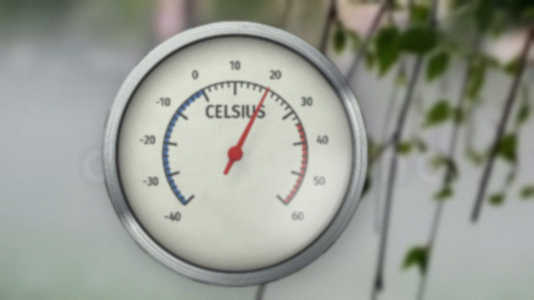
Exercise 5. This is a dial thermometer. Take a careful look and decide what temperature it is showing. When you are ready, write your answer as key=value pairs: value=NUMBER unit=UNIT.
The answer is value=20 unit=°C
